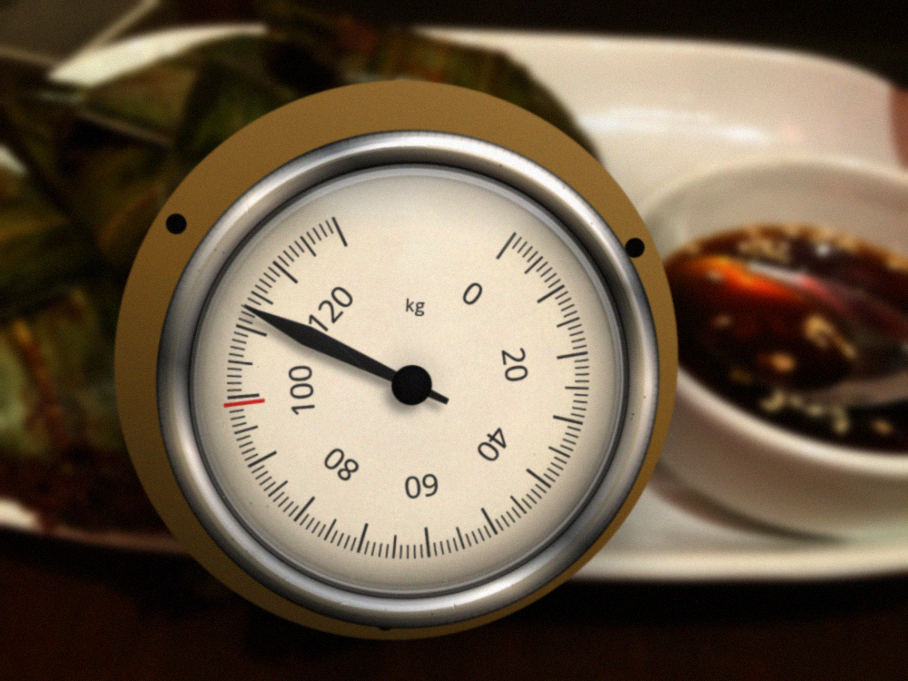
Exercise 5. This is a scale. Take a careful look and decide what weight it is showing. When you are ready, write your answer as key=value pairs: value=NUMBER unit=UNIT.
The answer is value=113 unit=kg
